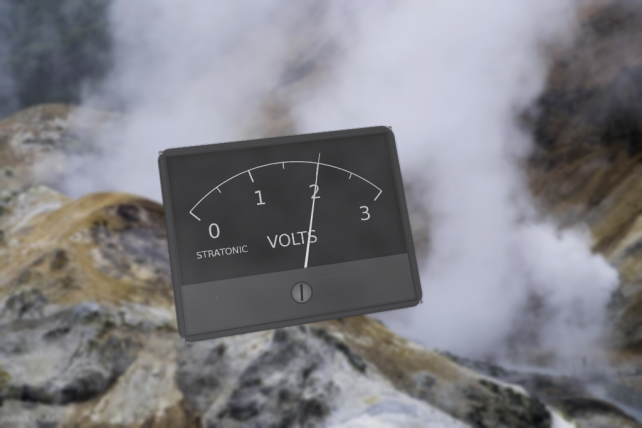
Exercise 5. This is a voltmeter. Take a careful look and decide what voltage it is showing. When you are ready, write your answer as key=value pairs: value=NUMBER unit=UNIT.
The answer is value=2 unit=V
